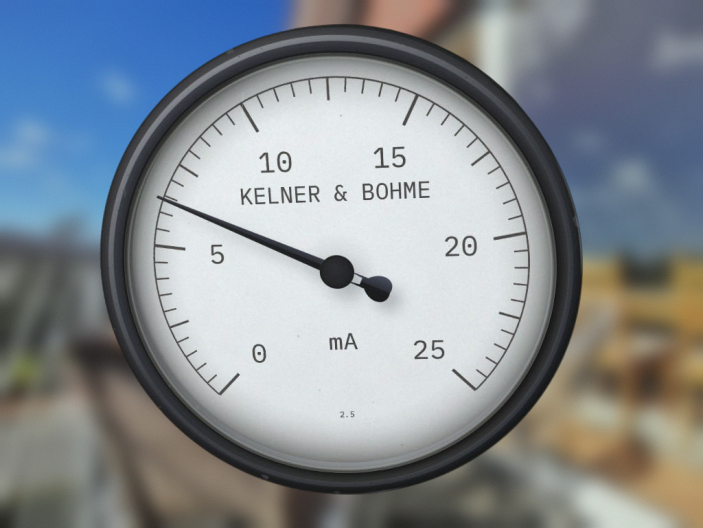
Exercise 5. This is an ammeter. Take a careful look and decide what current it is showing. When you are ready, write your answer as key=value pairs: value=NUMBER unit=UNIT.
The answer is value=6.5 unit=mA
